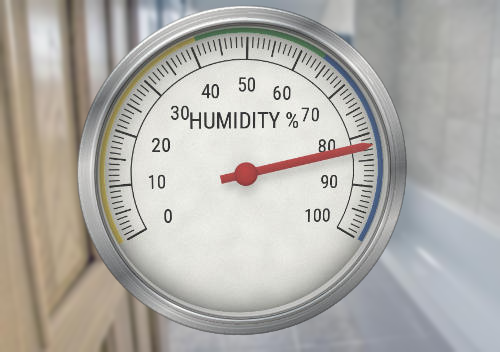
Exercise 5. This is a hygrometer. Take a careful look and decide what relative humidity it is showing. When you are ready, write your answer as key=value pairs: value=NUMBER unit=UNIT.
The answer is value=82 unit=%
